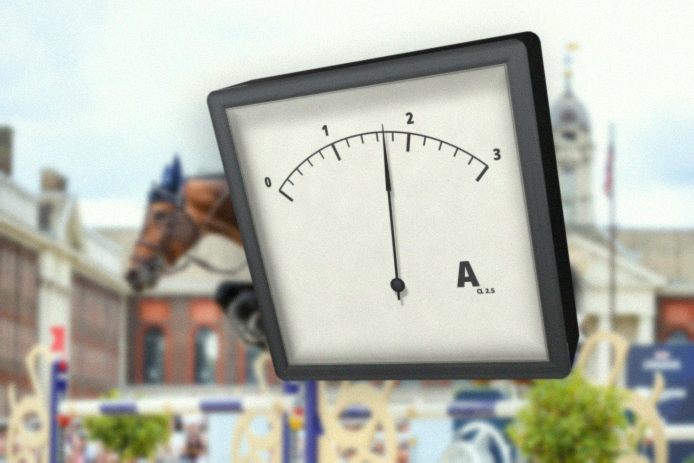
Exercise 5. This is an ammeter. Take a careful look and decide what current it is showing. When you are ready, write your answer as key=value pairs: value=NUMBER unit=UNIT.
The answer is value=1.7 unit=A
